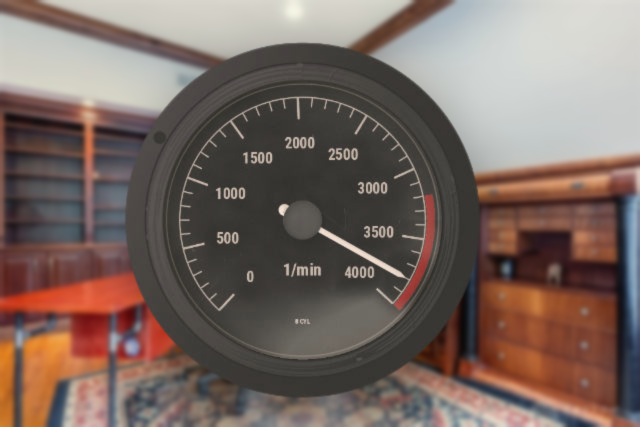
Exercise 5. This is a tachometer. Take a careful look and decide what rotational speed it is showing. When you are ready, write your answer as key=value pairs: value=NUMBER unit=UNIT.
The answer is value=3800 unit=rpm
